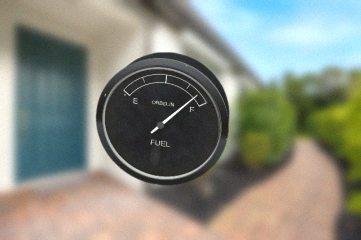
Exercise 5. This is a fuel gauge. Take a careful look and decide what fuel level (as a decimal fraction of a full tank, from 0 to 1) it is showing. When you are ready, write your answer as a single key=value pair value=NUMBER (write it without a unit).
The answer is value=0.875
